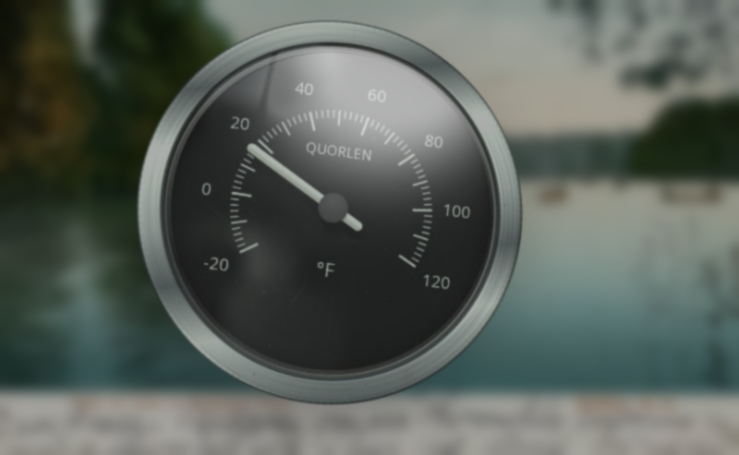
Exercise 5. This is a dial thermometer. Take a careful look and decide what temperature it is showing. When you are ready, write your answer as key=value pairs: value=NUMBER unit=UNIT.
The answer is value=16 unit=°F
